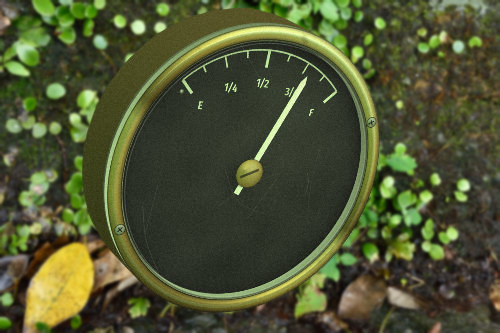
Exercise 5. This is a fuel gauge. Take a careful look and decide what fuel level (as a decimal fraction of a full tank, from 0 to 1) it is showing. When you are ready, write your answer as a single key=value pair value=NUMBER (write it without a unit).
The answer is value=0.75
